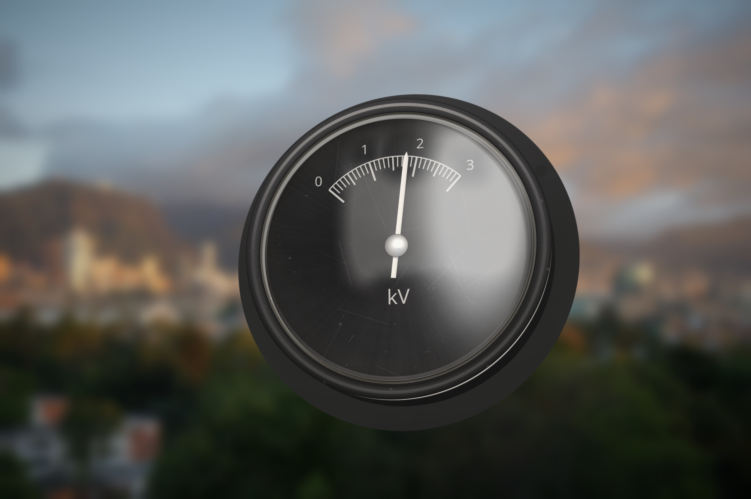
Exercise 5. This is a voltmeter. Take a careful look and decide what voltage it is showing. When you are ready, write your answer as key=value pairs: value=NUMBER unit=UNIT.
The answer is value=1.8 unit=kV
